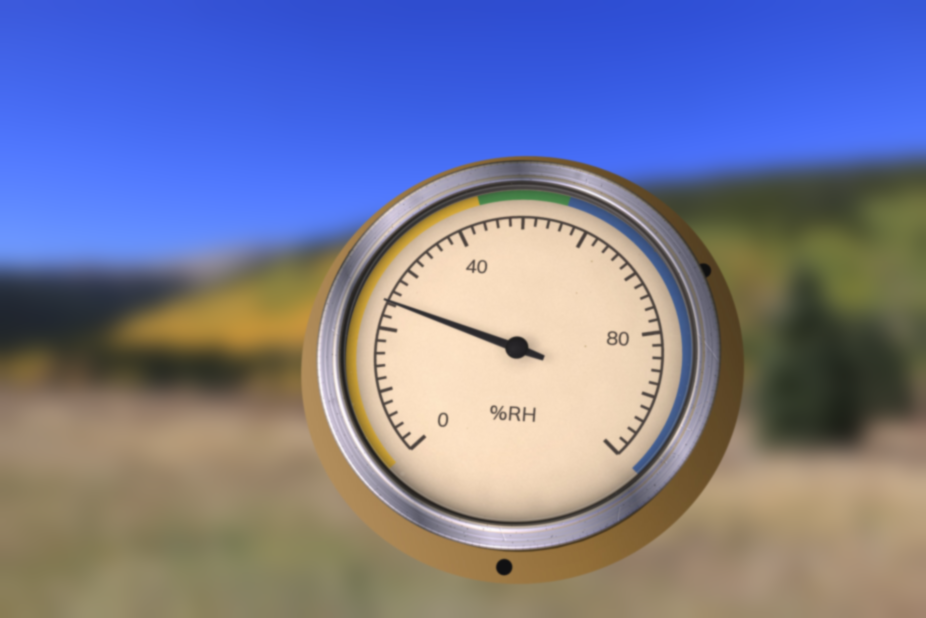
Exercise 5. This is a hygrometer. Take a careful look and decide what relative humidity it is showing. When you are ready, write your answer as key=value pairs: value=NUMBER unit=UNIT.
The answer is value=24 unit=%
